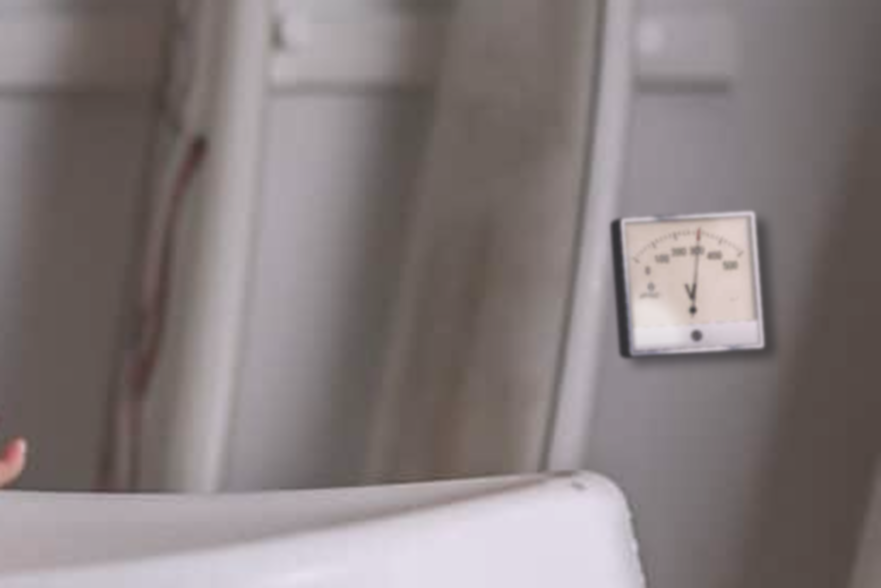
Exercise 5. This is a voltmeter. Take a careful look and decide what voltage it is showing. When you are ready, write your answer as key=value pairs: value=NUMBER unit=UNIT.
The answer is value=300 unit=V
